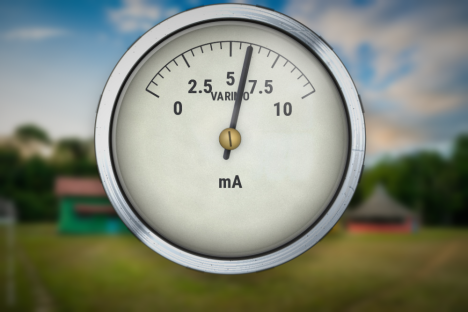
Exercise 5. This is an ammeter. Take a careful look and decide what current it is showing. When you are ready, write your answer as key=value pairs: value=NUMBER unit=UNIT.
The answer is value=6 unit=mA
